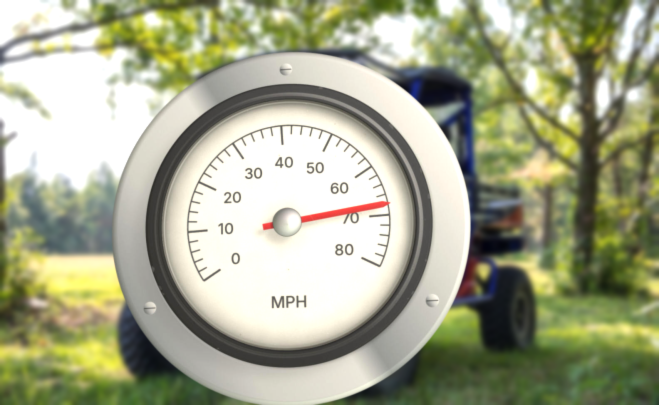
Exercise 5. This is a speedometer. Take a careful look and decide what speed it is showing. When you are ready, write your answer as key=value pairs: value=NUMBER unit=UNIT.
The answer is value=68 unit=mph
